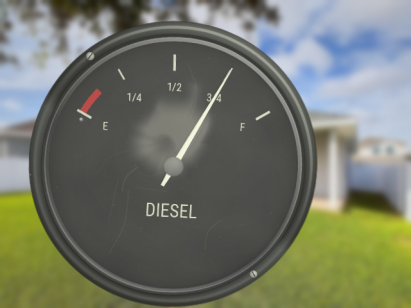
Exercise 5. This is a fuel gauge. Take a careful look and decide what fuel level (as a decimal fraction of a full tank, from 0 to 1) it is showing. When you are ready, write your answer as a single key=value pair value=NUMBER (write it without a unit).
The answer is value=0.75
